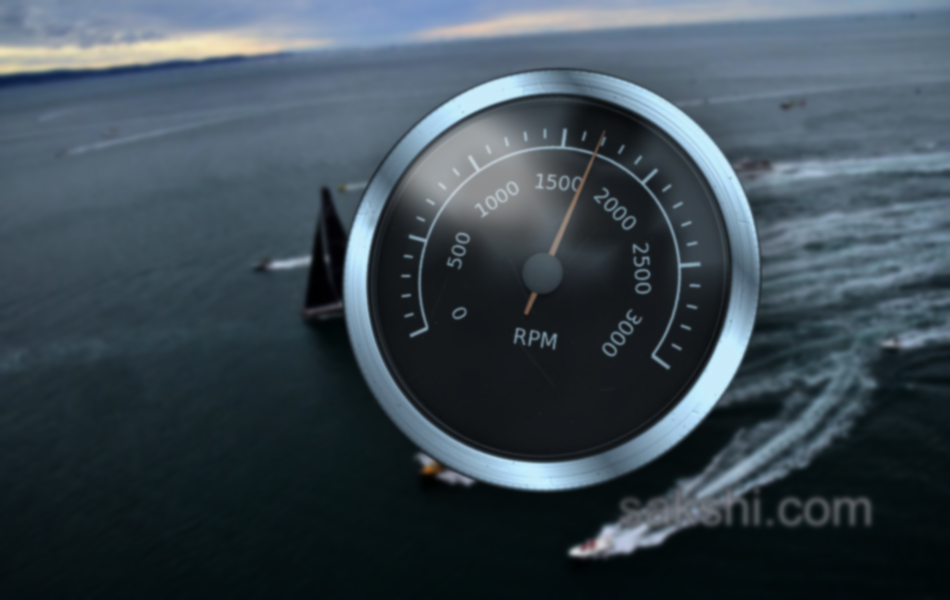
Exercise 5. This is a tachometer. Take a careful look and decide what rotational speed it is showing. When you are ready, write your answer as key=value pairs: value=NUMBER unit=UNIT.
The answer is value=1700 unit=rpm
